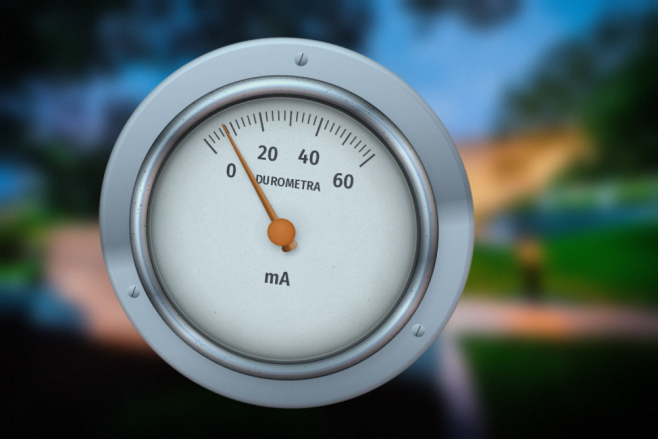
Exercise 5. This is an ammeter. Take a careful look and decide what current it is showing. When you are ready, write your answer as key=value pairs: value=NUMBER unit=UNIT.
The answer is value=8 unit=mA
